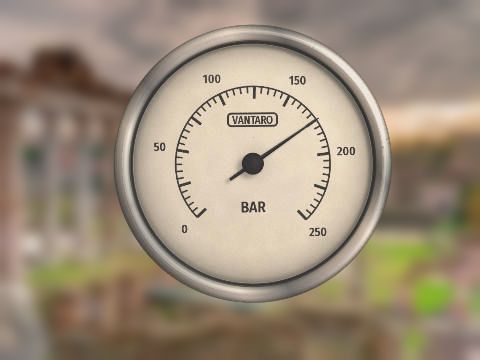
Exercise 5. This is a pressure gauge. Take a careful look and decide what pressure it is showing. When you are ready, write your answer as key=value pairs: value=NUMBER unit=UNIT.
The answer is value=175 unit=bar
